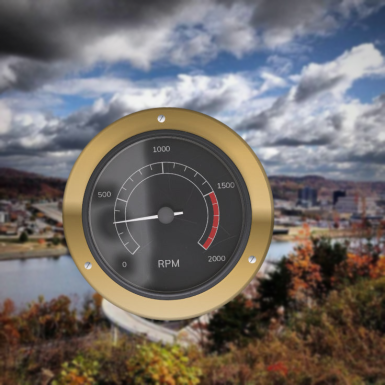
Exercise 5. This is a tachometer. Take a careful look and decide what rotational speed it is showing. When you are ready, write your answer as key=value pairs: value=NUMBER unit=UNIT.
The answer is value=300 unit=rpm
